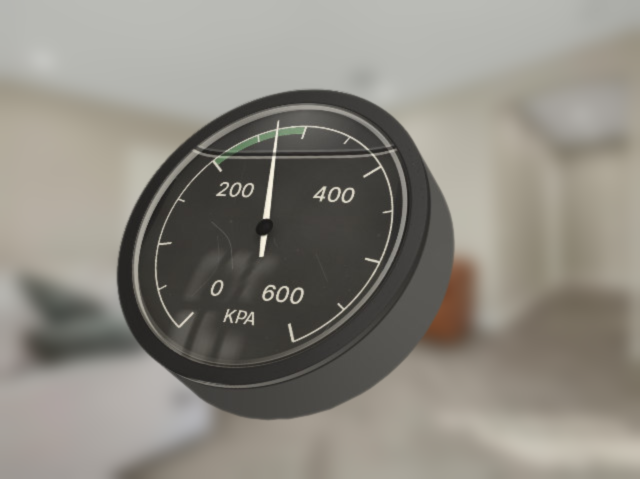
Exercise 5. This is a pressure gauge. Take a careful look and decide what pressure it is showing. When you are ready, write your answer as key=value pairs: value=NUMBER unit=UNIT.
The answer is value=275 unit=kPa
